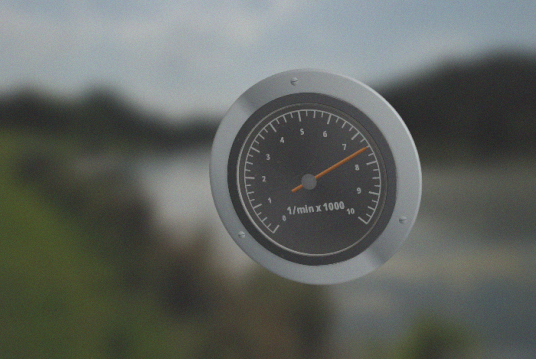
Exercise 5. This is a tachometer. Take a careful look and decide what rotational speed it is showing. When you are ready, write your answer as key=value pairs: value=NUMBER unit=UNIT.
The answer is value=7500 unit=rpm
